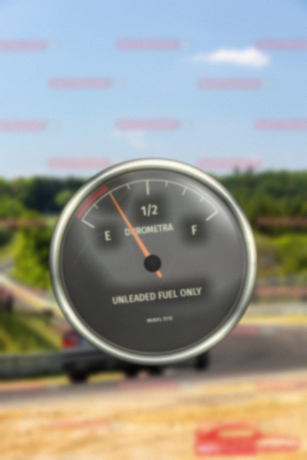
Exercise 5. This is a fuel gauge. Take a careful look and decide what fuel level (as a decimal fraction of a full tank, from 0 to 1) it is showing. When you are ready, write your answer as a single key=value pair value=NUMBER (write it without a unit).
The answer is value=0.25
